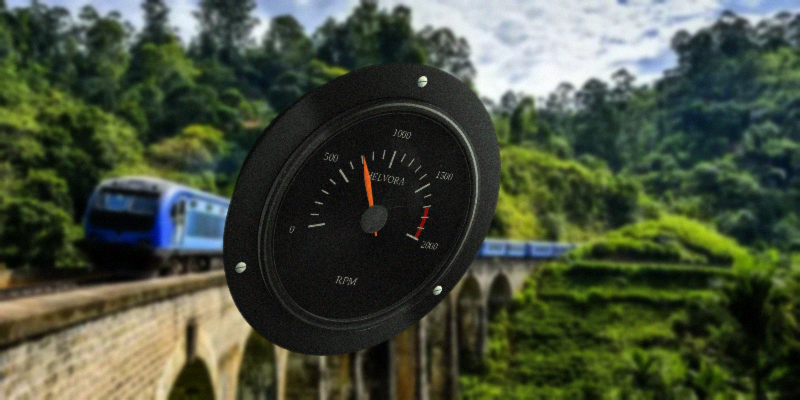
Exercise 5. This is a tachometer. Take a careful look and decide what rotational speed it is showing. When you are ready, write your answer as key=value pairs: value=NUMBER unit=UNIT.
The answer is value=700 unit=rpm
